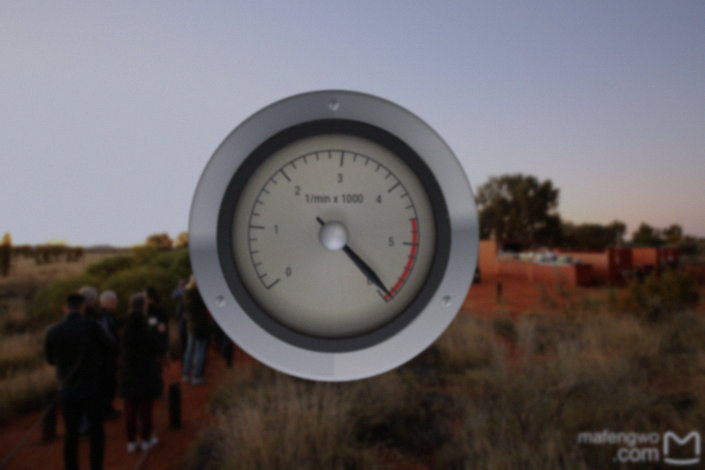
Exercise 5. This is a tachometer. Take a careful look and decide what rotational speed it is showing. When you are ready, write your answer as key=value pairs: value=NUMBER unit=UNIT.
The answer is value=5900 unit=rpm
